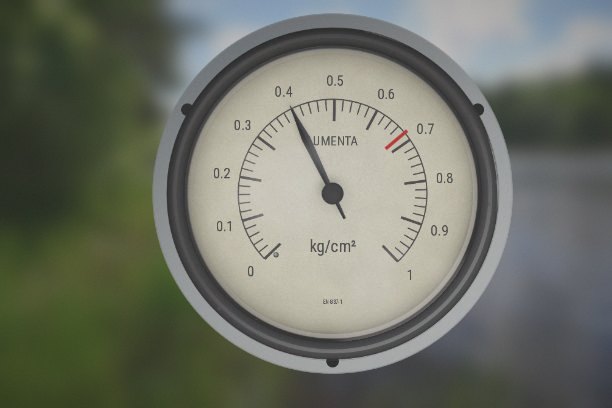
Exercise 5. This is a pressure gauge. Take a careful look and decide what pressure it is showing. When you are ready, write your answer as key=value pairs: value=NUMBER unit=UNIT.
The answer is value=0.4 unit=kg/cm²
